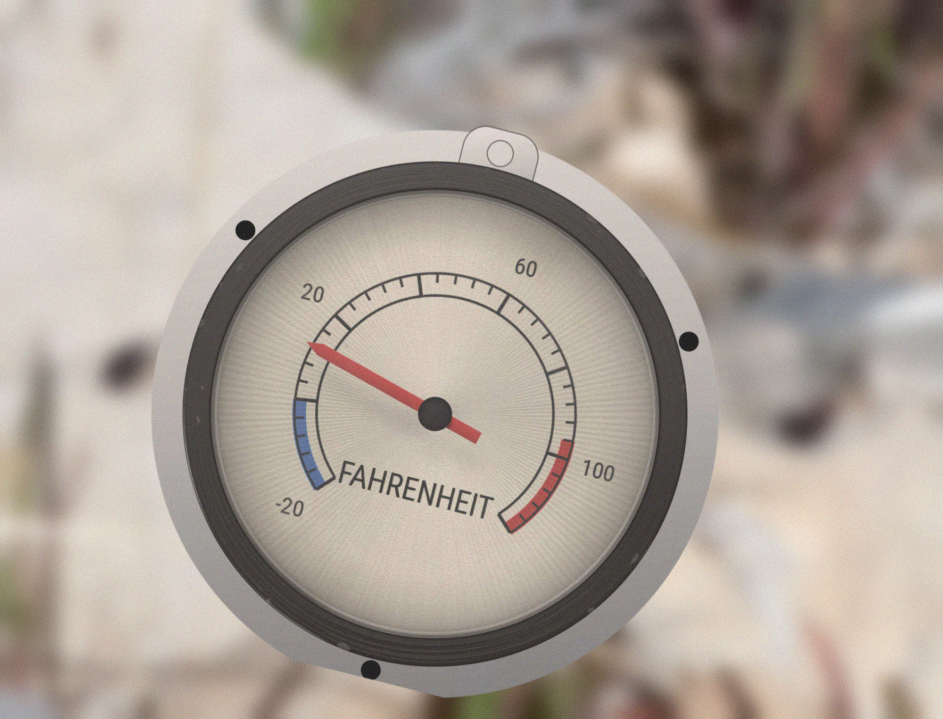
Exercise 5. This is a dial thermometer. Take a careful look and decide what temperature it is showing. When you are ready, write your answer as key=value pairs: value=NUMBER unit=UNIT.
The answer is value=12 unit=°F
